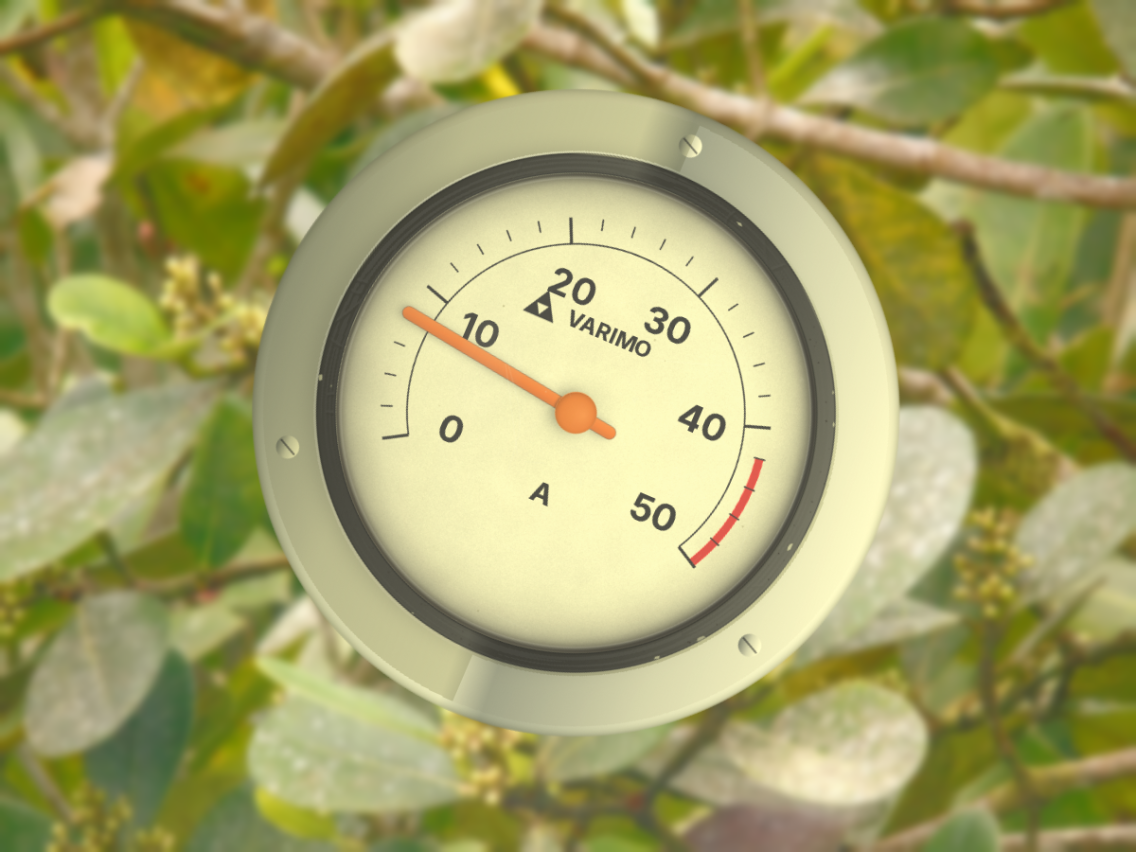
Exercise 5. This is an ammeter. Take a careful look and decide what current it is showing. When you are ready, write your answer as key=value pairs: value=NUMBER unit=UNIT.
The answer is value=8 unit=A
